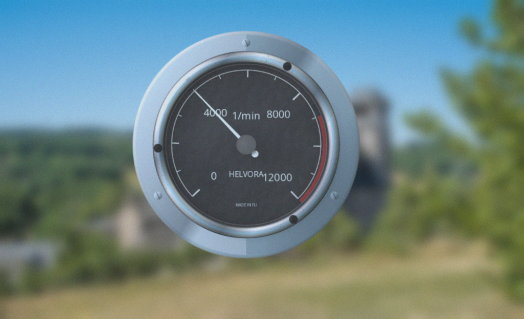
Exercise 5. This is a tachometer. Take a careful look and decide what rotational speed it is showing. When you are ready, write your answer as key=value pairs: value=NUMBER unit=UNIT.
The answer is value=4000 unit=rpm
